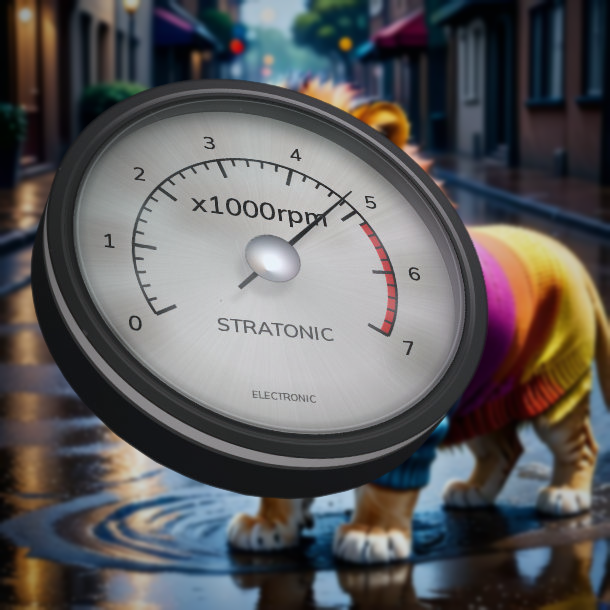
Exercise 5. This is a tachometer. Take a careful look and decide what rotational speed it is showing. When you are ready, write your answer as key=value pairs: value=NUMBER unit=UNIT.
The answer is value=4800 unit=rpm
